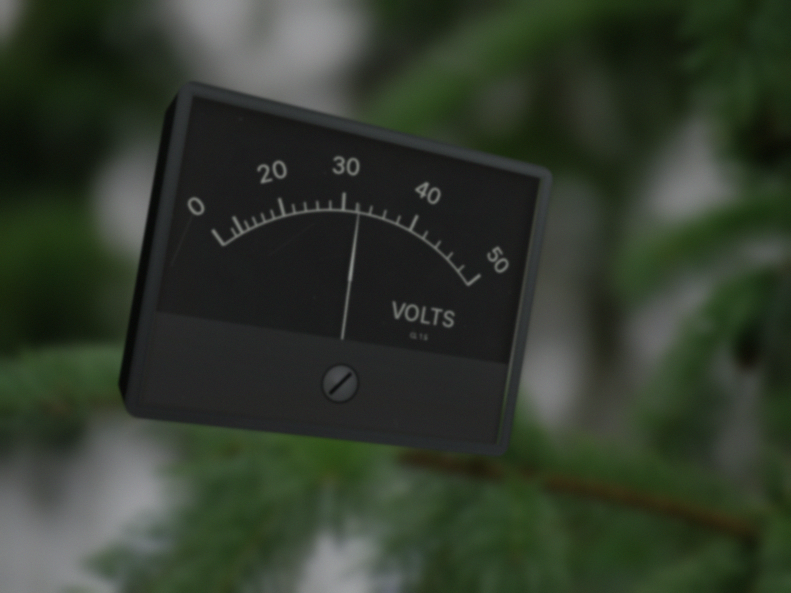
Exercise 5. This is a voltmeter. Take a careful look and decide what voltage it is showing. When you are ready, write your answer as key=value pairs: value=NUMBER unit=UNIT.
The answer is value=32 unit=V
